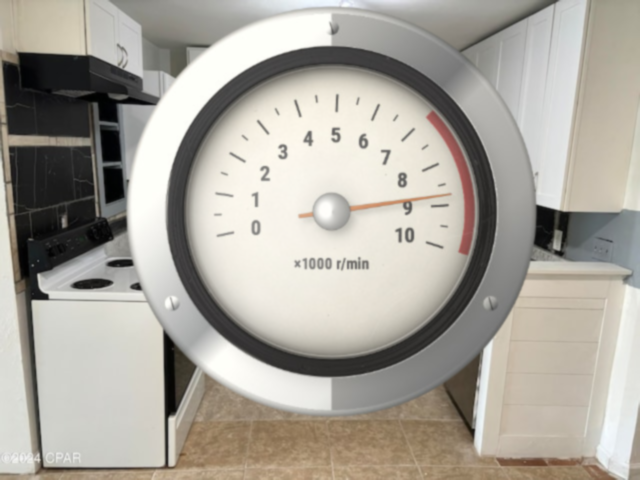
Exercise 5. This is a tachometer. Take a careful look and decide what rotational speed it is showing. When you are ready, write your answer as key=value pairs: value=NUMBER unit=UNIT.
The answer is value=8750 unit=rpm
